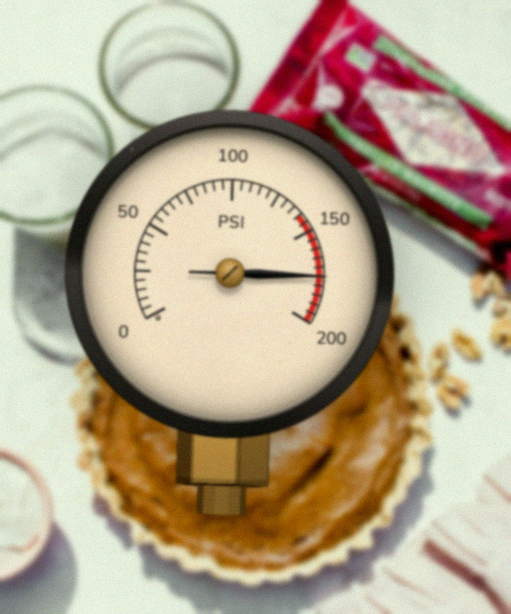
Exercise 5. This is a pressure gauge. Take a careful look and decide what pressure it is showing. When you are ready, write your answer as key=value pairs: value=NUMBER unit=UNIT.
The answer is value=175 unit=psi
